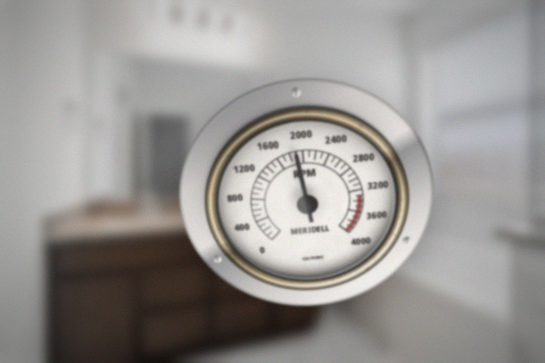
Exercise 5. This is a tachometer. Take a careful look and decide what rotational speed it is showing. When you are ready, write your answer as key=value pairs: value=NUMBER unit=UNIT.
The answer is value=1900 unit=rpm
